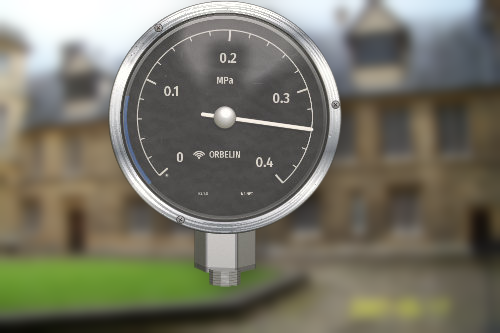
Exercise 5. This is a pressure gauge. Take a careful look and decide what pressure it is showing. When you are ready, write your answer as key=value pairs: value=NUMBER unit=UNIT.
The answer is value=0.34 unit=MPa
